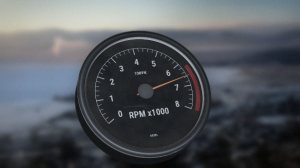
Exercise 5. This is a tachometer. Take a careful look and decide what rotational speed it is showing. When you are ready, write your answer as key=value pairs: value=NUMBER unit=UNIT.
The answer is value=6600 unit=rpm
